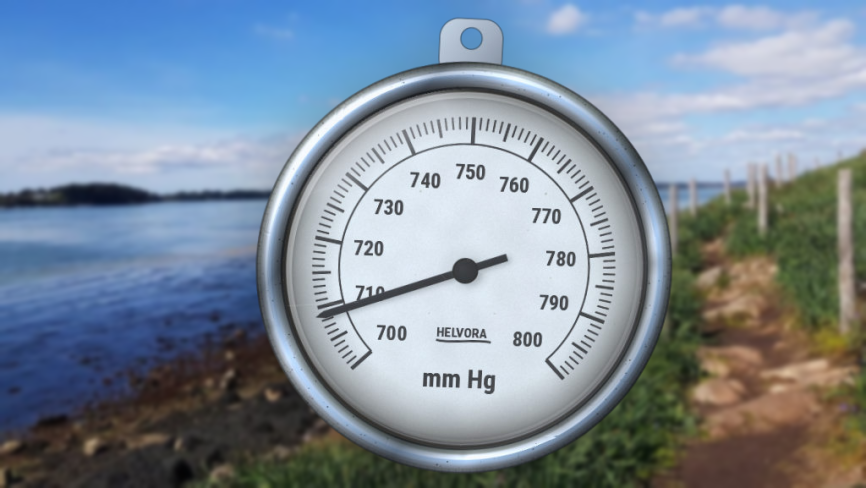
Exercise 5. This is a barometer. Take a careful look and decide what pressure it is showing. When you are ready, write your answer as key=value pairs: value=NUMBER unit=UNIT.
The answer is value=709 unit=mmHg
